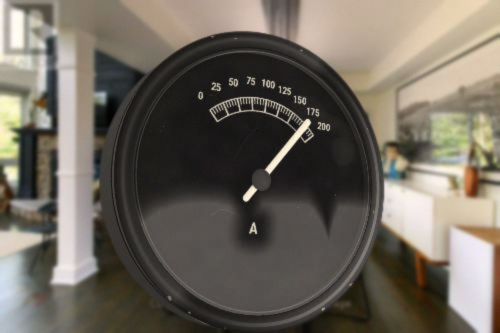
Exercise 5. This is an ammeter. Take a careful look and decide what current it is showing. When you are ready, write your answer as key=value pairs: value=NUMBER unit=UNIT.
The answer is value=175 unit=A
